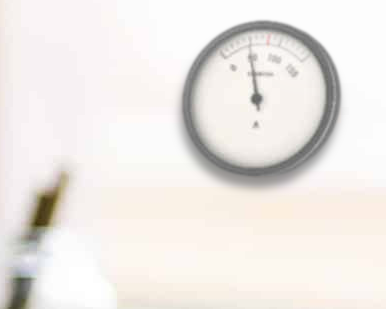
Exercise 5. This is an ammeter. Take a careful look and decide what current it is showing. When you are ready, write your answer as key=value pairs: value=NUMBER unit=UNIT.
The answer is value=50 unit=A
